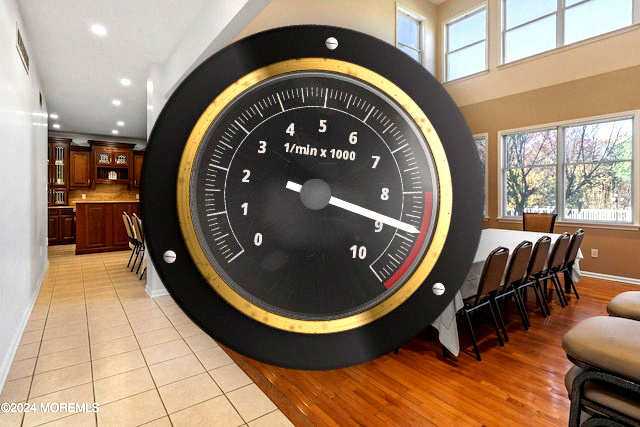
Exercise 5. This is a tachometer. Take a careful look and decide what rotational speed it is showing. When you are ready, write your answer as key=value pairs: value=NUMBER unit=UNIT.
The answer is value=8800 unit=rpm
